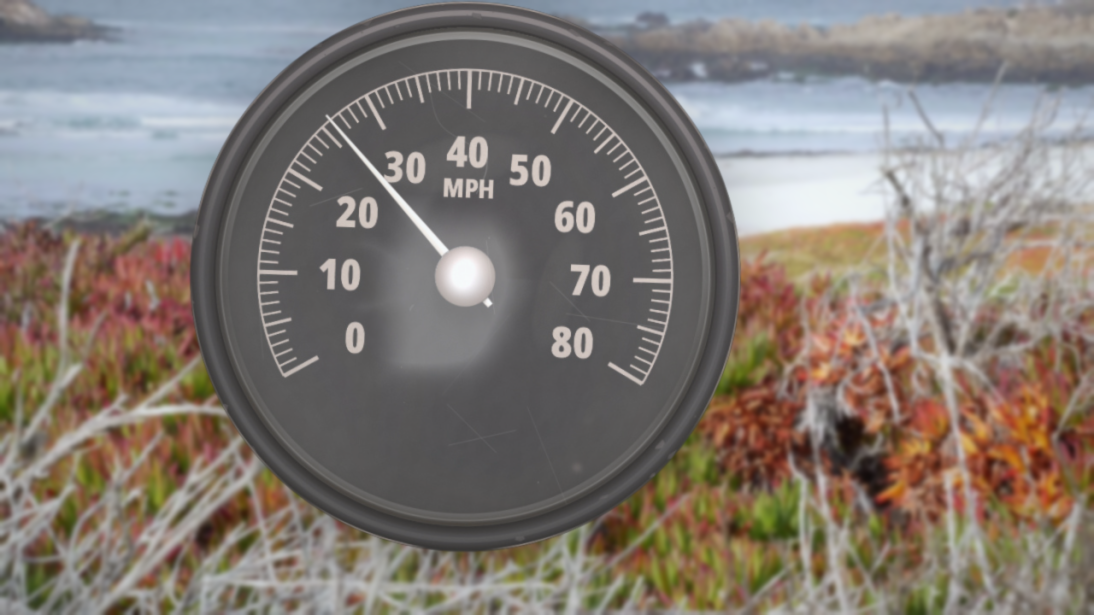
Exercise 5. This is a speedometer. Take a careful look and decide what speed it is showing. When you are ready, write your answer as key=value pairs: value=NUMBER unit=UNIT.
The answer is value=26 unit=mph
